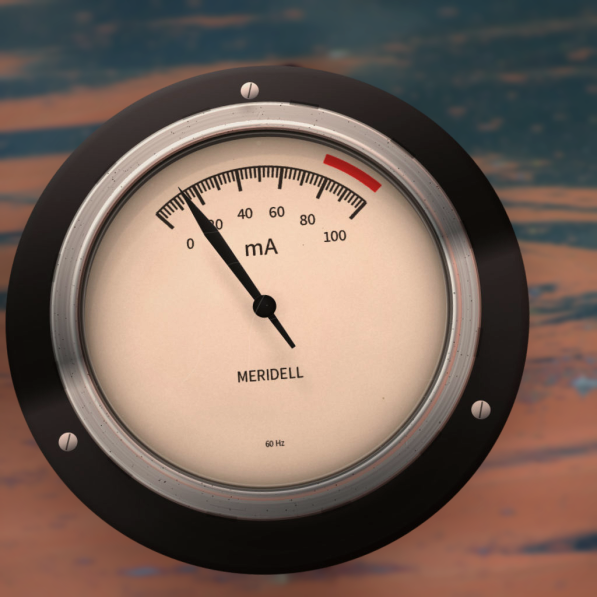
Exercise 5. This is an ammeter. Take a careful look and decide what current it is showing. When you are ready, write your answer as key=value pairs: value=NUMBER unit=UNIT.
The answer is value=14 unit=mA
